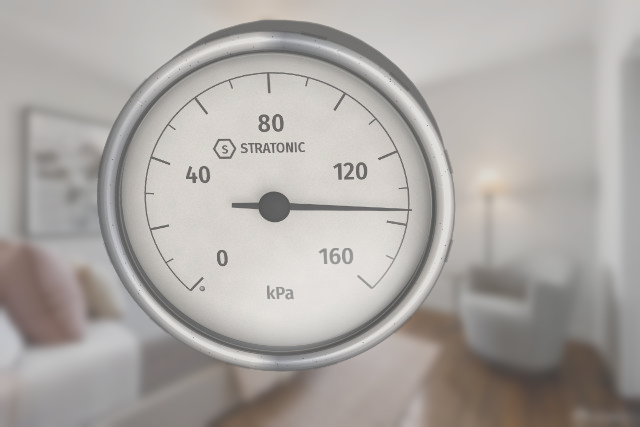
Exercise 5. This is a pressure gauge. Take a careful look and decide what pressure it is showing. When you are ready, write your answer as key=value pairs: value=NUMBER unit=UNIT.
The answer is value=135 unit=kPa
